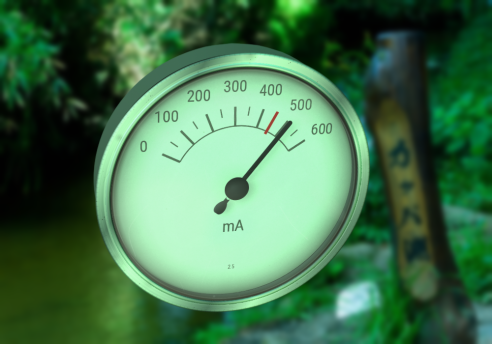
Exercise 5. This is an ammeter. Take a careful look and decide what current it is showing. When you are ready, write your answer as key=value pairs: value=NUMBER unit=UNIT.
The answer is value=500 unit=mA
